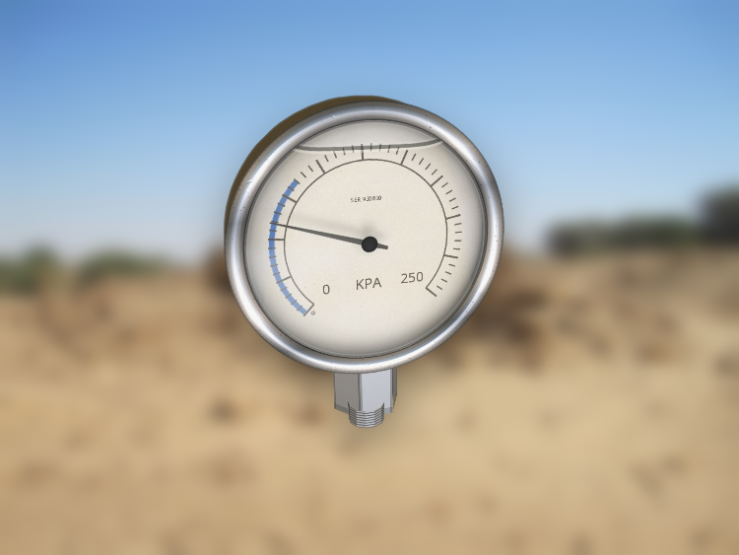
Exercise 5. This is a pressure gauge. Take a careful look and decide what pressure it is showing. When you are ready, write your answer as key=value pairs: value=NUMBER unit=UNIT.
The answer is value=60 unit=kPa
